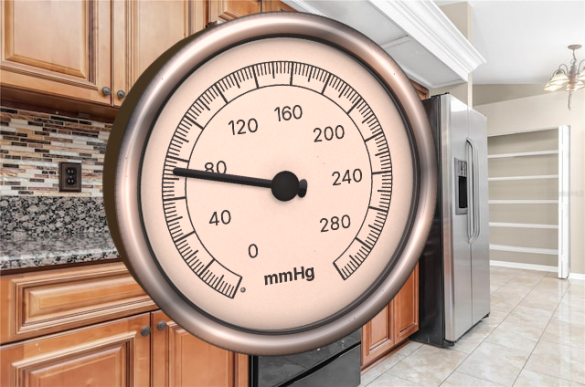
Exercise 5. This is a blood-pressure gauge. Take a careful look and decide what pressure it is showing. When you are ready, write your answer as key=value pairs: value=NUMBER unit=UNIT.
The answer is value=74 unit=mmHg
